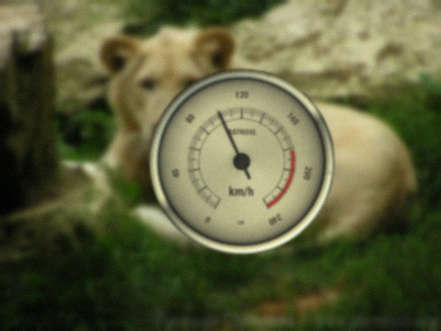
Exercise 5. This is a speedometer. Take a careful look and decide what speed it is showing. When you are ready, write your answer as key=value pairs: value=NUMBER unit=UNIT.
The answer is value=100 unit=km/h
